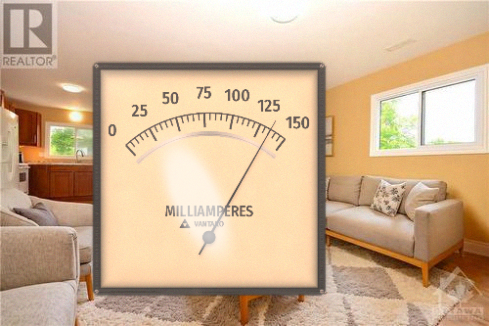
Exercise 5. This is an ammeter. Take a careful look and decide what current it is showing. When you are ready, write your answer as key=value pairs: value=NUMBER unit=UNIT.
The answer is value=135 unit=mA
